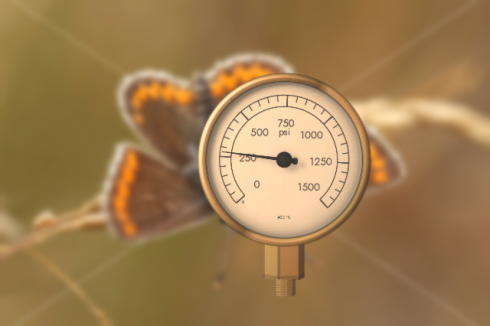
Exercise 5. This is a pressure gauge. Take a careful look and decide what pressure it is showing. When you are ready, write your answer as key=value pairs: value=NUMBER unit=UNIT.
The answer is value=275 unit=psi
